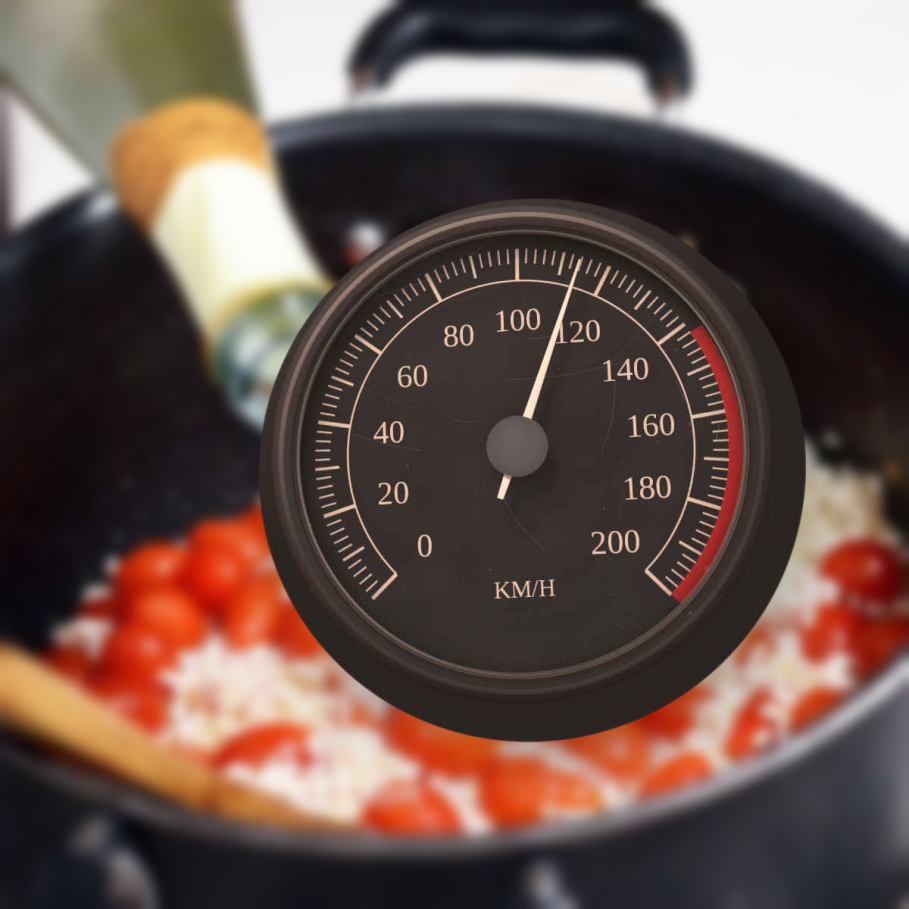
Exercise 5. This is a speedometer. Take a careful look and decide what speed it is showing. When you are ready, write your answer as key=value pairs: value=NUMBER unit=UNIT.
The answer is value=114 unit=km/h
